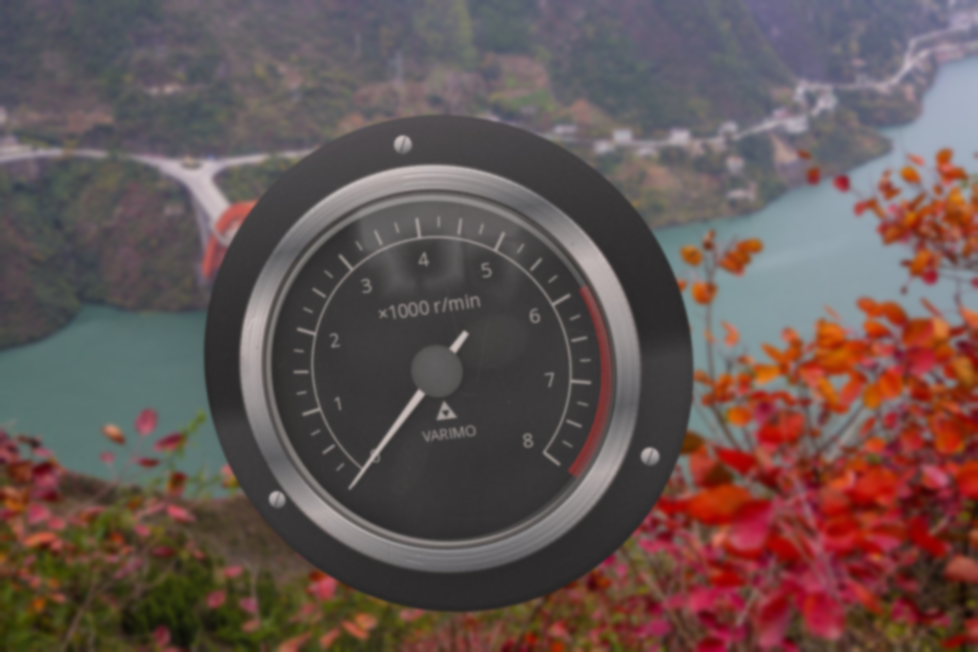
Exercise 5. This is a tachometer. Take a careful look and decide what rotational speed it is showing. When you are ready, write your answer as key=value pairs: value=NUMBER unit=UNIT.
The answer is value=0 unit=rpm
